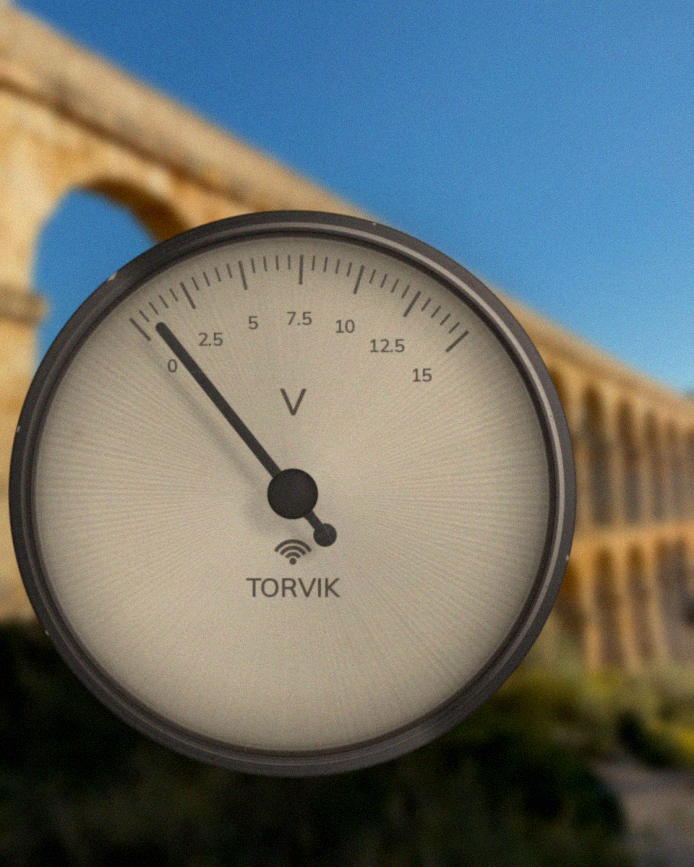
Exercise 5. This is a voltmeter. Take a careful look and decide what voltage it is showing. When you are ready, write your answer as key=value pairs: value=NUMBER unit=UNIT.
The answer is value=0.75 unit=V
